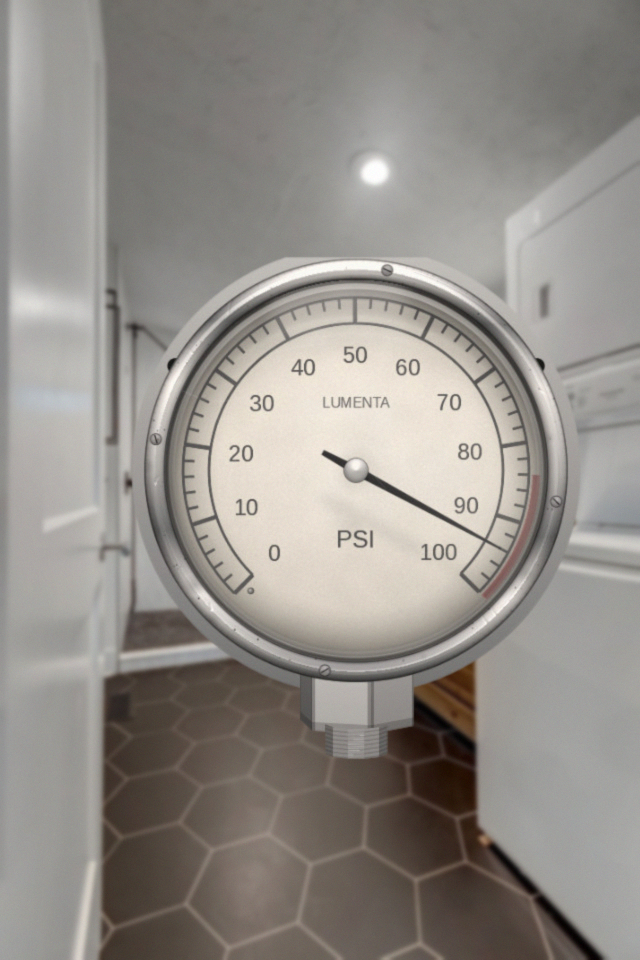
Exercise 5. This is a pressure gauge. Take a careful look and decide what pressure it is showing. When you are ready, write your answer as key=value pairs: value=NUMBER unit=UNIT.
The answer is value=94 unit=psi
